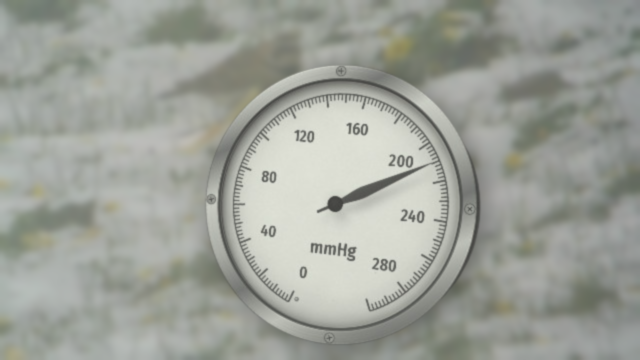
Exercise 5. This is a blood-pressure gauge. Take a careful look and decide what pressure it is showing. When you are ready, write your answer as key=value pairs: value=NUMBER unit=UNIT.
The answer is value=210 unit=mmHg
